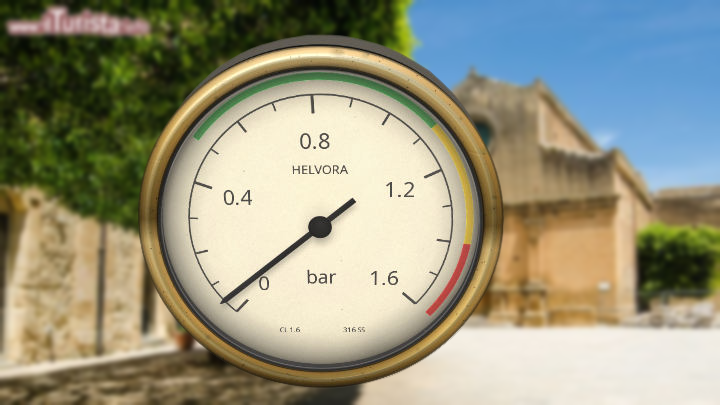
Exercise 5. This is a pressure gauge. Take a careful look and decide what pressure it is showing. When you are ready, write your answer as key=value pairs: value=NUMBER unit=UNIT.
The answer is value=0.05 unit=bar
